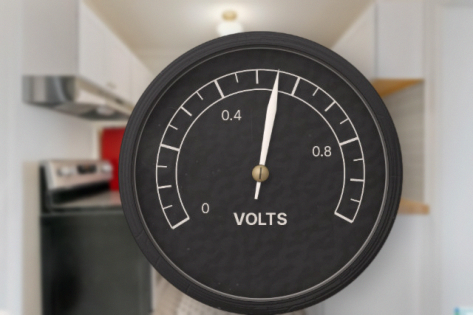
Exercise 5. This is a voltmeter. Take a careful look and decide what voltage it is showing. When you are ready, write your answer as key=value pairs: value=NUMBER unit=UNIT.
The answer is value=0.55 unit=V
